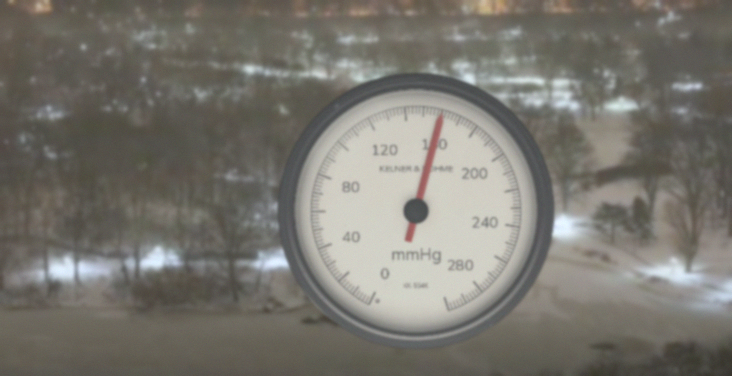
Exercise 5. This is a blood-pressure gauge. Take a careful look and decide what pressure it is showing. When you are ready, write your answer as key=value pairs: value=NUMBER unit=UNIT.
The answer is value=160 unit=mmHg
